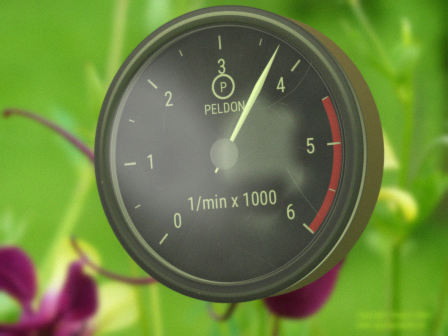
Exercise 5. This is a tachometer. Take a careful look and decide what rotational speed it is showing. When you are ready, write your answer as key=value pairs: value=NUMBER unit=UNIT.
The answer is value=3750 unit=rpm
